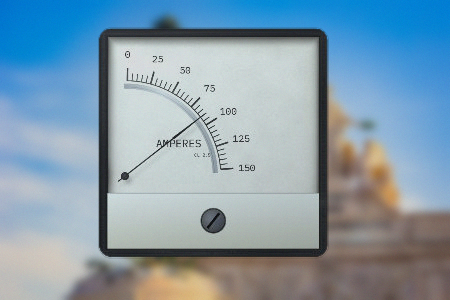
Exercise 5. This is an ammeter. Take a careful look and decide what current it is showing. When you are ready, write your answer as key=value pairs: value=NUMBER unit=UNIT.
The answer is value=90 unit=A
